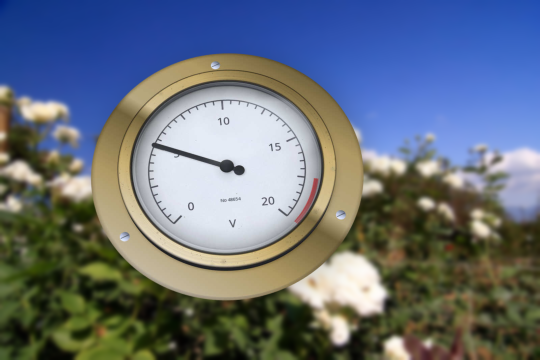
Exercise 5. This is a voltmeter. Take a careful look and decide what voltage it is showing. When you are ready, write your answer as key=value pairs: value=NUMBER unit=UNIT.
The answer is value=5 unit=V
